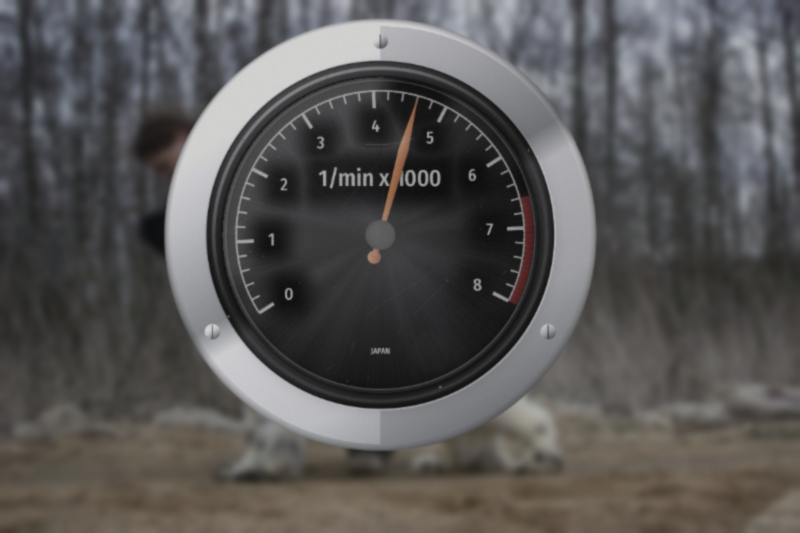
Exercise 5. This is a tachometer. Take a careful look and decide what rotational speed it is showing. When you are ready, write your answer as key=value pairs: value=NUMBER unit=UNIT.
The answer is value=4600 unit=rpm
